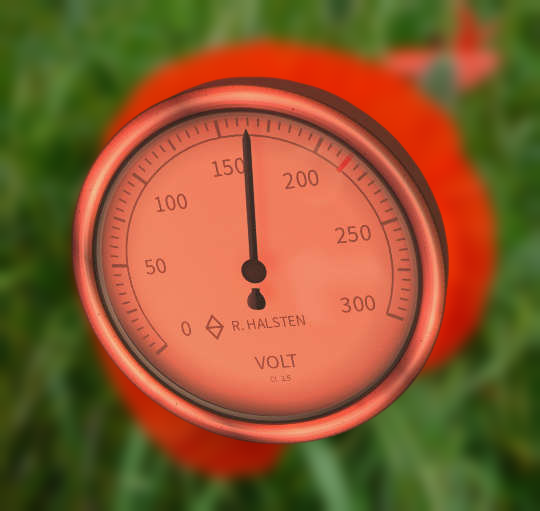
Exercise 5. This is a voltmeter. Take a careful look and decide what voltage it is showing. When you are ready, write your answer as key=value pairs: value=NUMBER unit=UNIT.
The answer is value=165 unit=V
